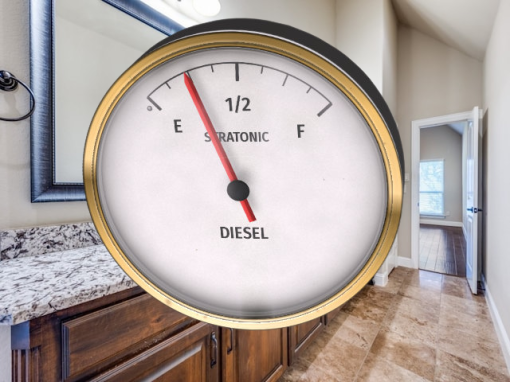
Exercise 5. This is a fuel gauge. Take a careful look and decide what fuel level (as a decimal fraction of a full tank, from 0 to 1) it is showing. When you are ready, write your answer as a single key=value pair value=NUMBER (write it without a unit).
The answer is value=0.25
